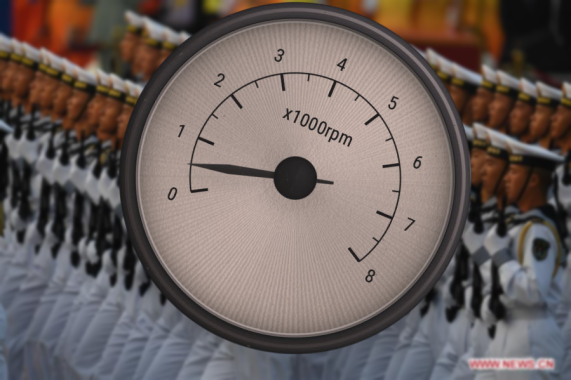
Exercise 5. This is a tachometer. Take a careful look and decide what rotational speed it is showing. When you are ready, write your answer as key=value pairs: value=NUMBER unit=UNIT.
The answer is value=500 unit=rpm
